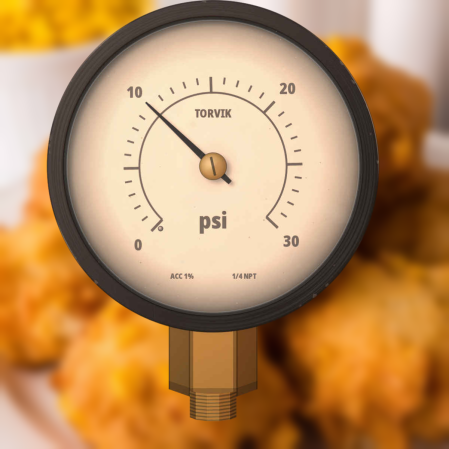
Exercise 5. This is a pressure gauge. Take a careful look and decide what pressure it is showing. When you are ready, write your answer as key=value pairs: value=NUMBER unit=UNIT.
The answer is value=10 unit=psi
